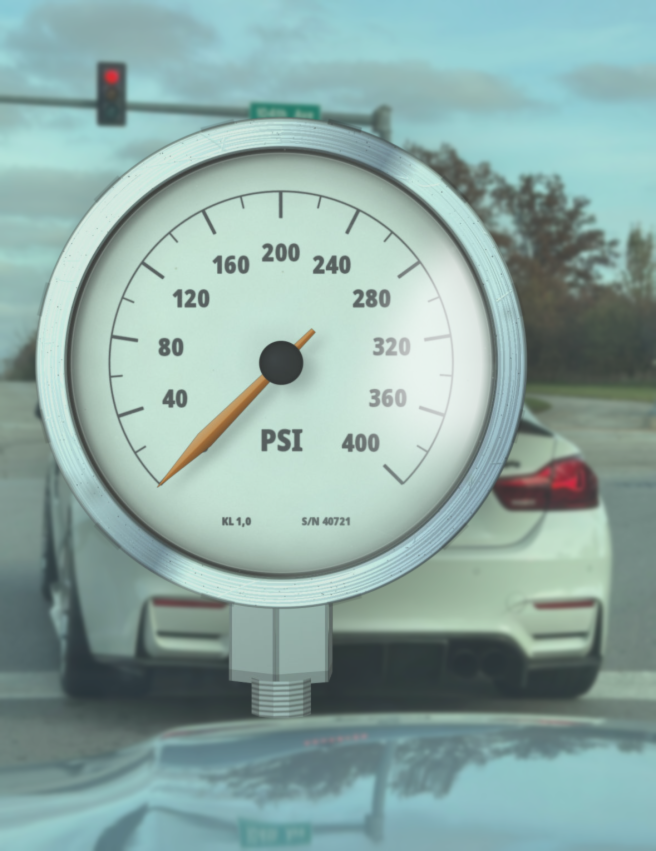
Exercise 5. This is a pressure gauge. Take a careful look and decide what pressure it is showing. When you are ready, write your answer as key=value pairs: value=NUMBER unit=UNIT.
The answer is value=0 unit=psi
